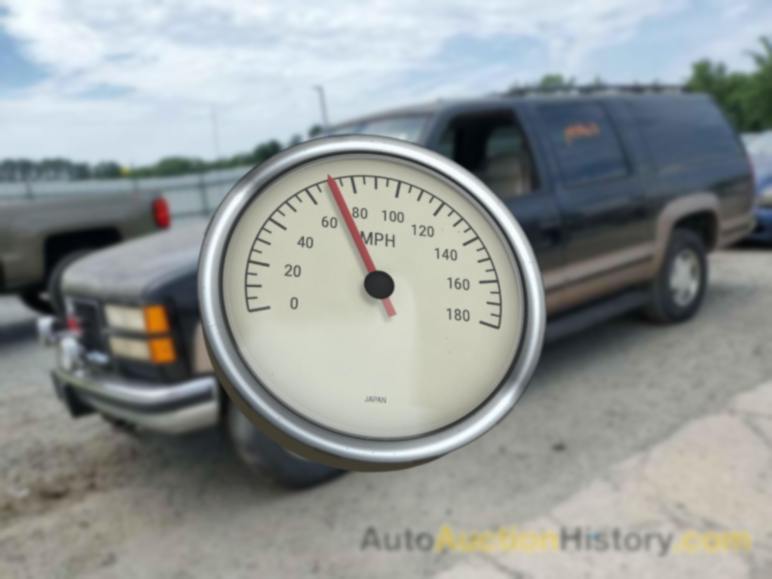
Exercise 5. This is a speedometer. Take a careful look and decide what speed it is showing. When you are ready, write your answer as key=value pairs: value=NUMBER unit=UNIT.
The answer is value=70 unit=mph
